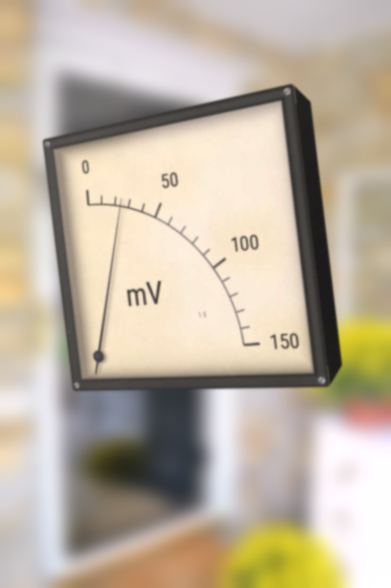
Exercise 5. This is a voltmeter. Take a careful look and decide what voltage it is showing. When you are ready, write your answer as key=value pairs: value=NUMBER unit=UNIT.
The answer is value=25 unit=mV
